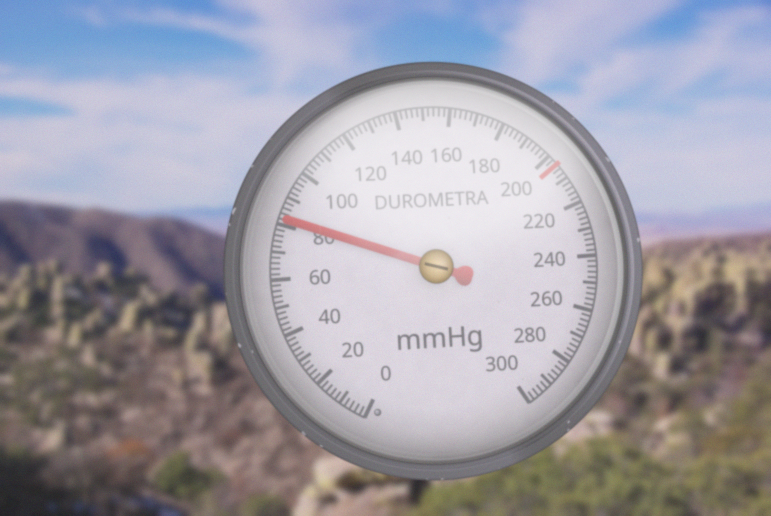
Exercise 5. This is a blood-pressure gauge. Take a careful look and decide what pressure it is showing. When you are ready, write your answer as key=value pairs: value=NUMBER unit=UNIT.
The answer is value=82 unit=mmHg
